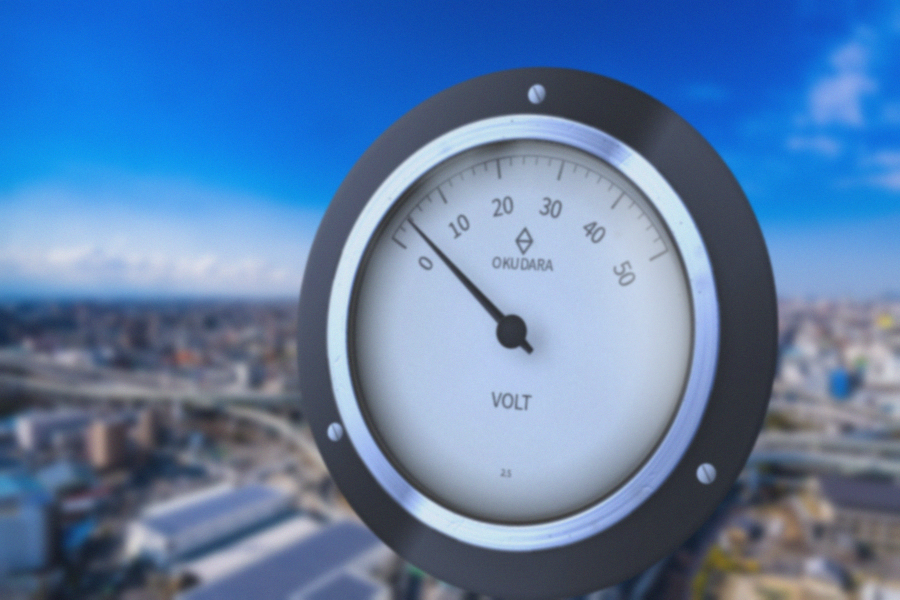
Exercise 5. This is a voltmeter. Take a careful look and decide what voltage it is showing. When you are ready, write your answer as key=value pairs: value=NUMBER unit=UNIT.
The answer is value=4 unit=V
